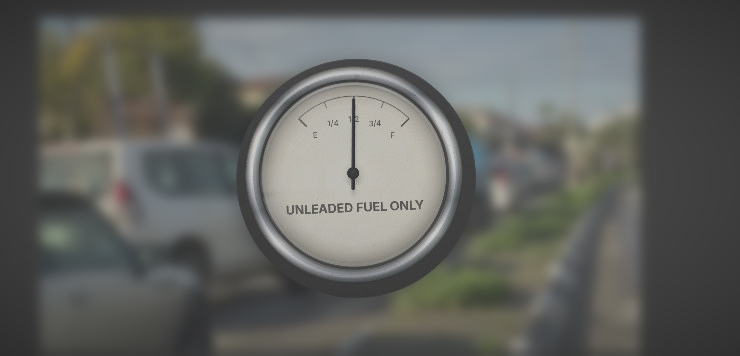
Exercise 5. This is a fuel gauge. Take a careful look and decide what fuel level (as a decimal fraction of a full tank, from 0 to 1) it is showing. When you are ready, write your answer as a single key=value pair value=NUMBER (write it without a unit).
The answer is value=0.5
